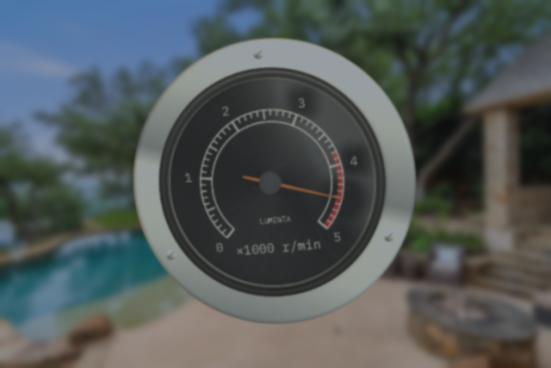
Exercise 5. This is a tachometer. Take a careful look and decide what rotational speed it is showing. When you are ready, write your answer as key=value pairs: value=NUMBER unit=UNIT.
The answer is value=4500 unit=rpm
